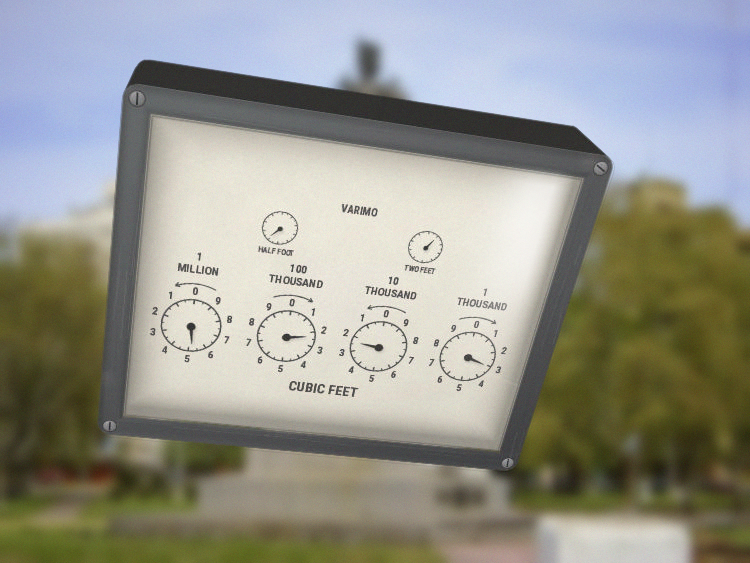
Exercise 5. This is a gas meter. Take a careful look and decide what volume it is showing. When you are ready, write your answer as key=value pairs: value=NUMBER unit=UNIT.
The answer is value=522300 unit=ft³
